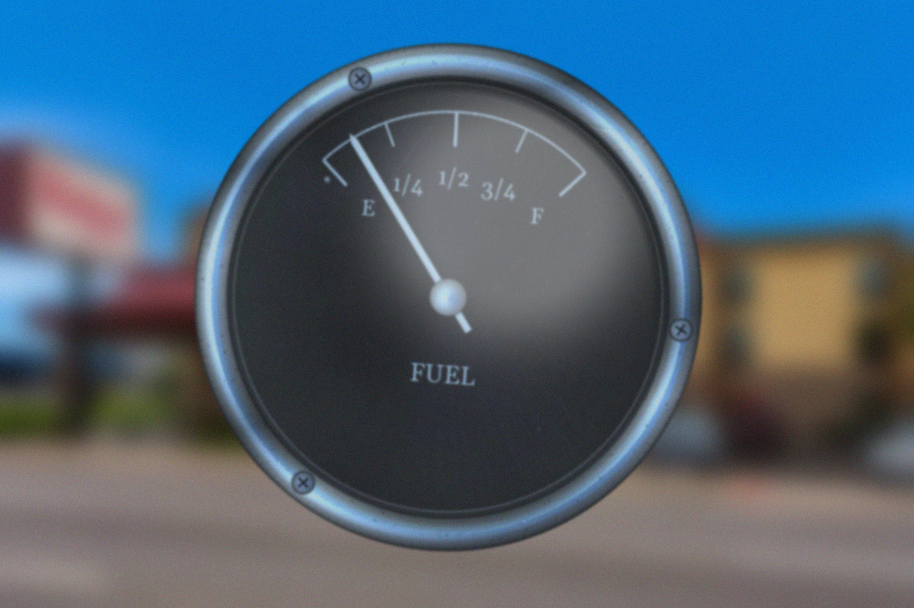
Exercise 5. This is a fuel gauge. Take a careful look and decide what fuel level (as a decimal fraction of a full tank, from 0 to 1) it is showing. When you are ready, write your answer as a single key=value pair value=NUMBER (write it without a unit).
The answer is value=0.125
